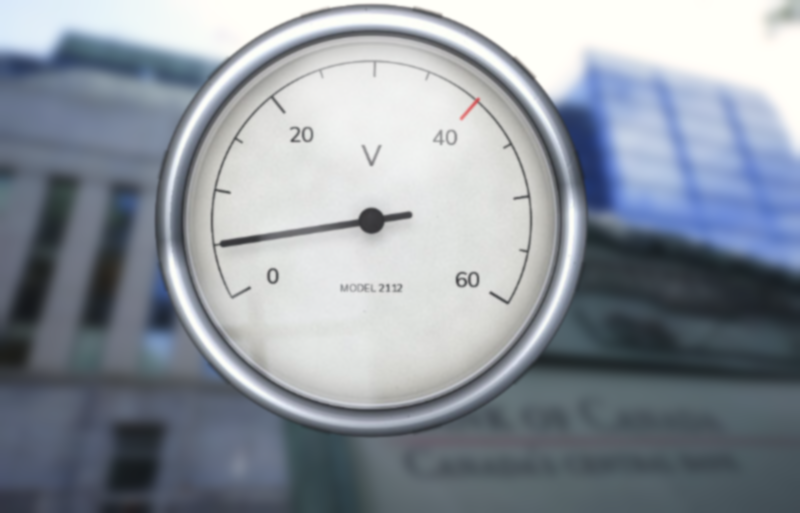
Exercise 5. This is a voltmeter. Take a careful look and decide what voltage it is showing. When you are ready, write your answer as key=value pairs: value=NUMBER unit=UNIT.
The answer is value=5 unit=V
